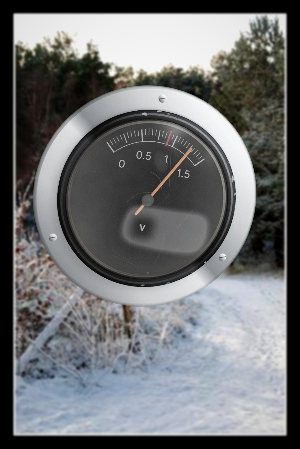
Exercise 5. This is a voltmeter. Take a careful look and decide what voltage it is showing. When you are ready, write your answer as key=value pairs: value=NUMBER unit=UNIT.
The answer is value=1.25 unit=V
